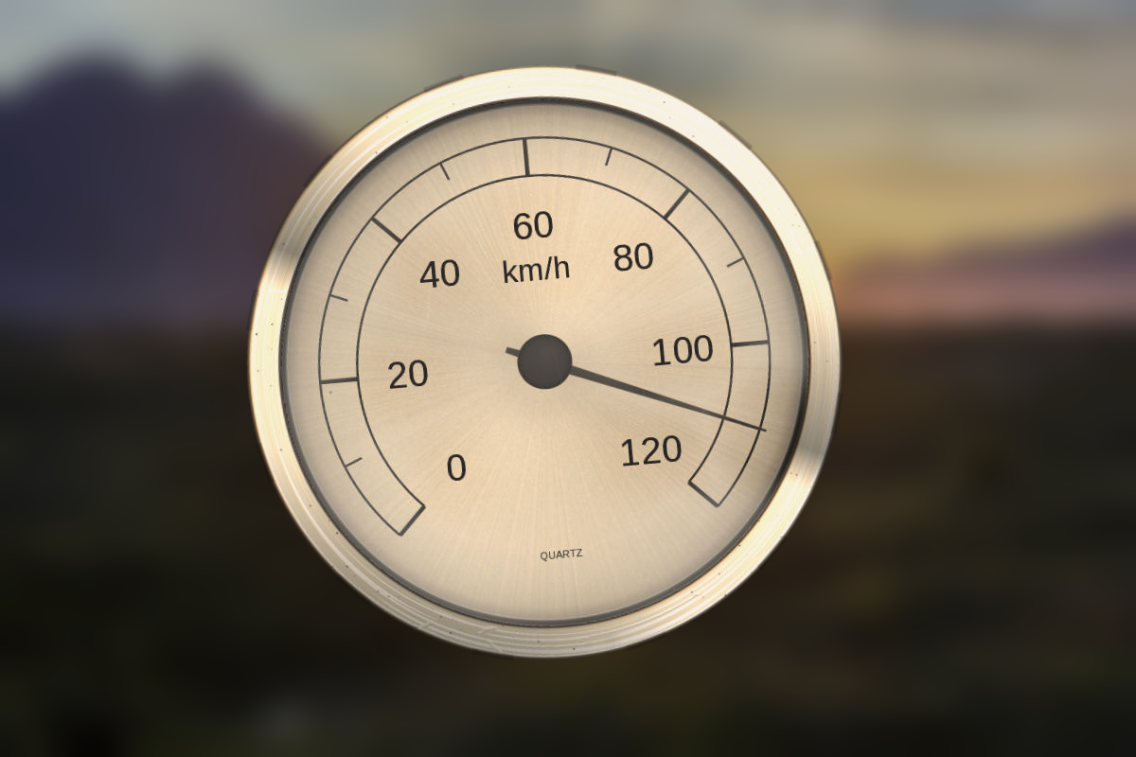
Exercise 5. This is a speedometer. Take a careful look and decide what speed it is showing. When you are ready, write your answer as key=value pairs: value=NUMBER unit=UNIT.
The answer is value=110 unit=km/h
